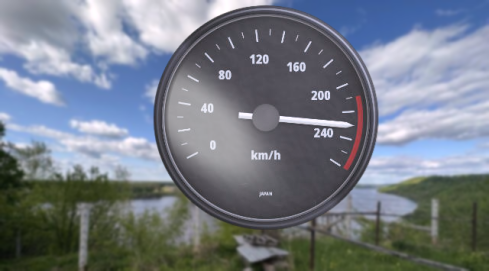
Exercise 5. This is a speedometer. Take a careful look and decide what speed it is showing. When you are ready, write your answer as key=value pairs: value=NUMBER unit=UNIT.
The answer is value=230 unit=km/h
